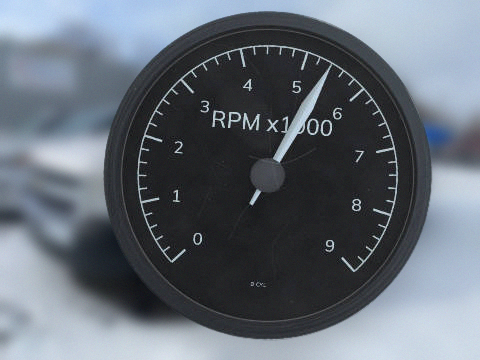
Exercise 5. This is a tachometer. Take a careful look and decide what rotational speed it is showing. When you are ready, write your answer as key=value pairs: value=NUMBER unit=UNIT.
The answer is value=5400 unit=rpm
